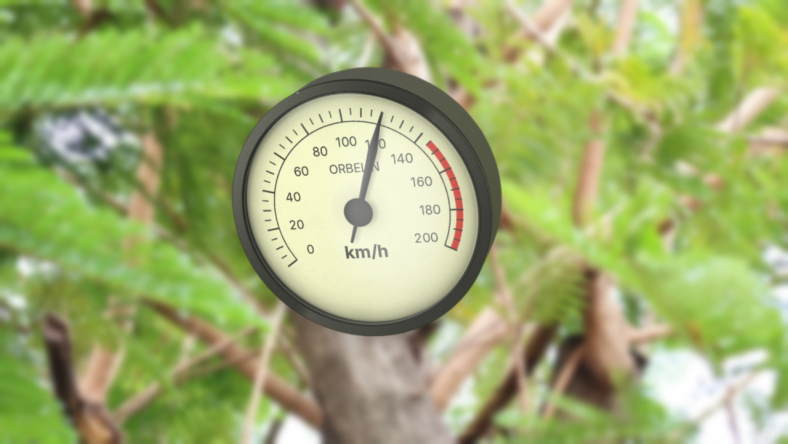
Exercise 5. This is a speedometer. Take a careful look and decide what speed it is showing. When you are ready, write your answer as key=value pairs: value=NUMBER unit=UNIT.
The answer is value=120 unit=km/h
